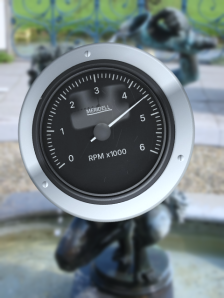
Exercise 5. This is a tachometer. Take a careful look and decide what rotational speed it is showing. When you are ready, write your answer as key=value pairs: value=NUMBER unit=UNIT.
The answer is value=4500 unit=rpm
